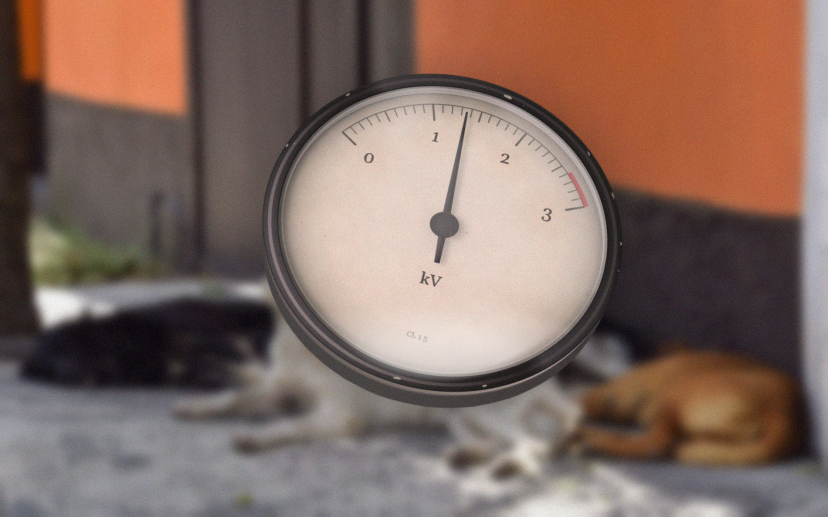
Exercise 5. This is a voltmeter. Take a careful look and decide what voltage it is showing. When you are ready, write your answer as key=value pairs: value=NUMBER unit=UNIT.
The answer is value=1.35 unit=kV
